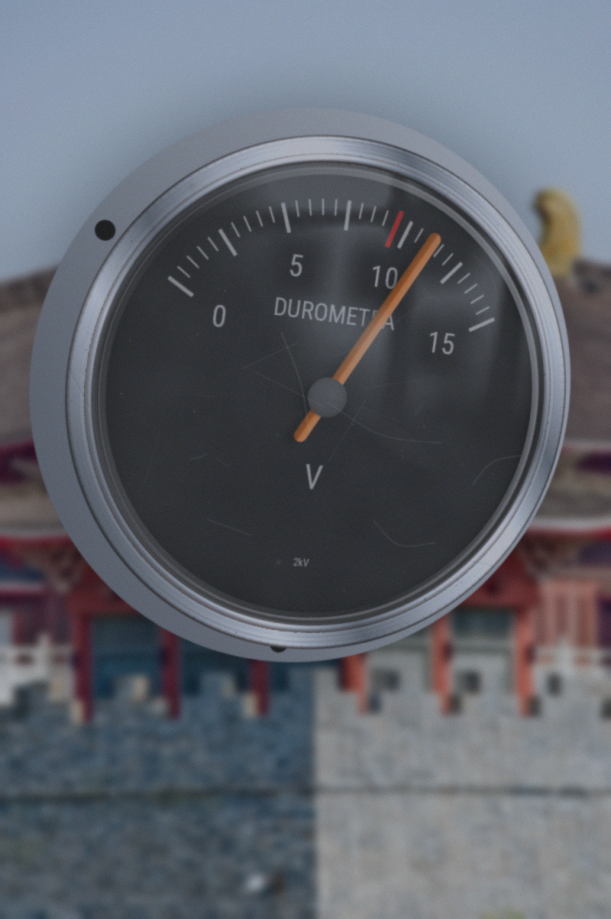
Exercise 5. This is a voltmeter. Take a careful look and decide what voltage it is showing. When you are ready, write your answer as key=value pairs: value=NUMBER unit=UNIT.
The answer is value=11 unit=V
